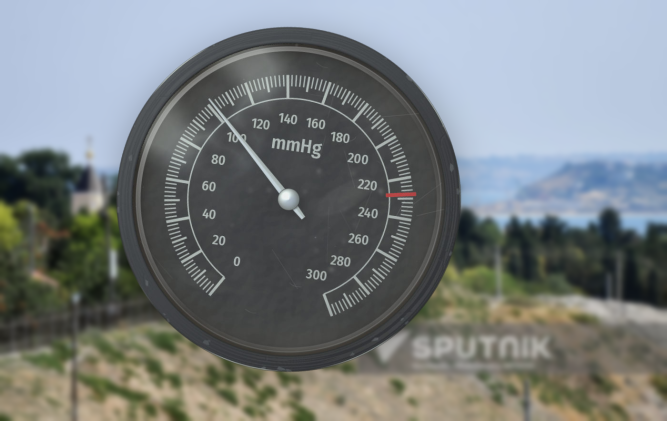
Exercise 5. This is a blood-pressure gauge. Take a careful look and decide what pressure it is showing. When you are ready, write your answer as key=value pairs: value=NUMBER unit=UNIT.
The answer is value=102 unit=mmHg
